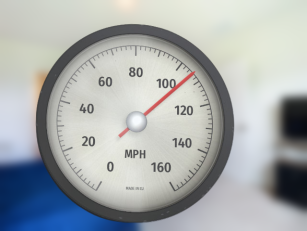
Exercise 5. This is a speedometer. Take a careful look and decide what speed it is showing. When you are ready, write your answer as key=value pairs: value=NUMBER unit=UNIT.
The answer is value=106 unit=mph
